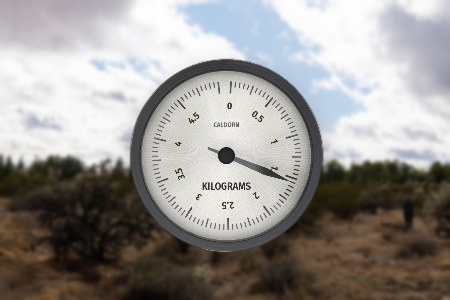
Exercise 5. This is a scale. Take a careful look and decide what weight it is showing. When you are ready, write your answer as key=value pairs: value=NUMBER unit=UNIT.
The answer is value=1.55 unit=kg
